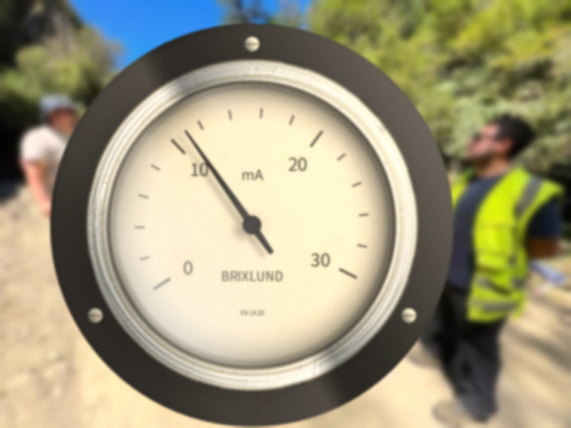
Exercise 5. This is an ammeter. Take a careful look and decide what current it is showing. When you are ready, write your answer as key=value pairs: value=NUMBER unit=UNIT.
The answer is value=11 unit=mA
